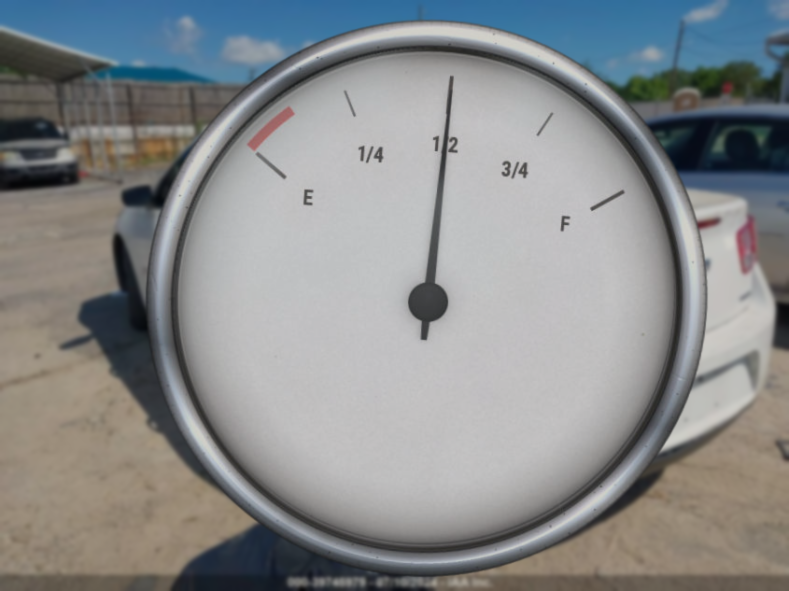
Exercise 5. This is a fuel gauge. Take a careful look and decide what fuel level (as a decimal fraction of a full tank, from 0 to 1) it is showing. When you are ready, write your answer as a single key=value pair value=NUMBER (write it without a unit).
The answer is value=0.5
